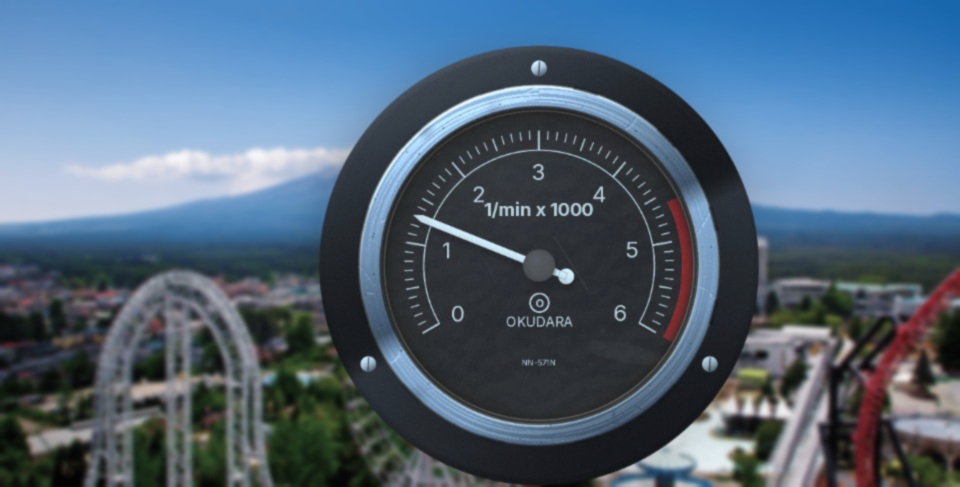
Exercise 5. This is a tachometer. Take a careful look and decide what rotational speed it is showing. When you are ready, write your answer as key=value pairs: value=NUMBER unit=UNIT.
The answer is value=1300 unit=rpm
